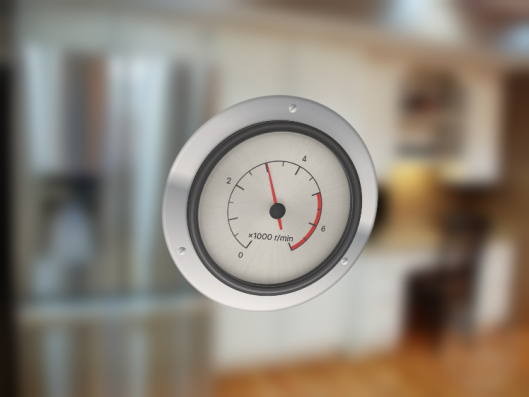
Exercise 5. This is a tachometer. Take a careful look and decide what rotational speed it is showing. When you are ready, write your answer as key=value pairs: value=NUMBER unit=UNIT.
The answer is value=3000 unit=rpm
